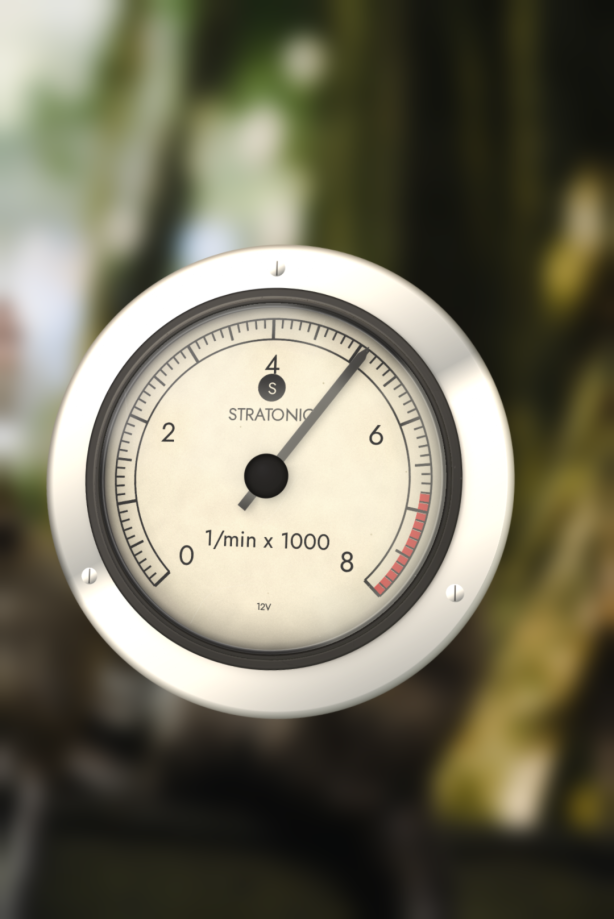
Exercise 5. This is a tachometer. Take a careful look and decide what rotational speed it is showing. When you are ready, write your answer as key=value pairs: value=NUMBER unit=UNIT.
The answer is value=5100 unit=rpm
